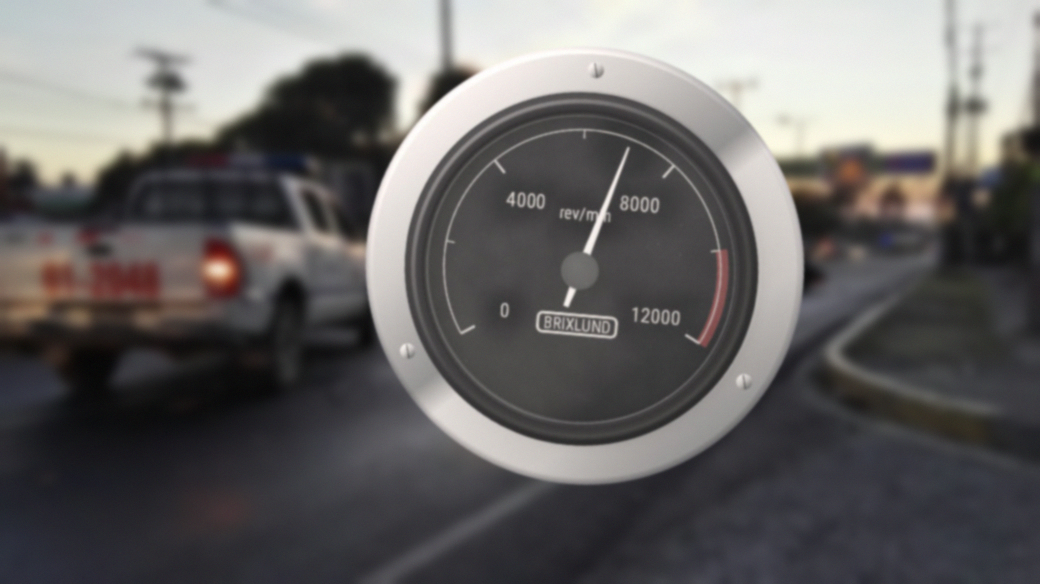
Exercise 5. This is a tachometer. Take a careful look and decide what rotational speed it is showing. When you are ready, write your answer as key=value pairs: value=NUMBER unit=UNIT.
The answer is value=7000 unit=rpm
